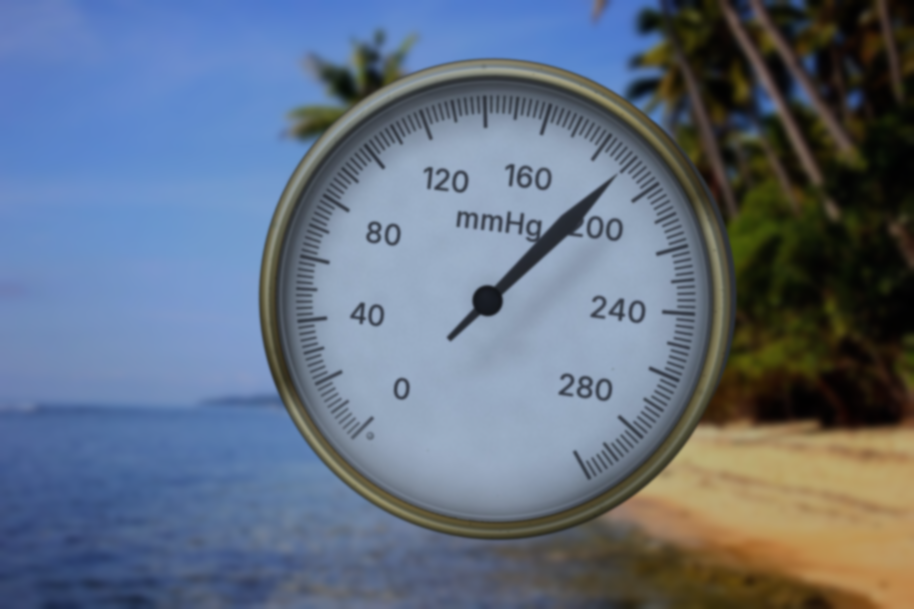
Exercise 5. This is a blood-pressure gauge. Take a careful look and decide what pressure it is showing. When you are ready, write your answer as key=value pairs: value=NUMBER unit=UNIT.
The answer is value=190 unit=mmHg
